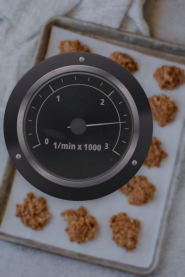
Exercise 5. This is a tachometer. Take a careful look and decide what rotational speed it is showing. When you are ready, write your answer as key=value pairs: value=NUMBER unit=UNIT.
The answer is value=2500 unit=rpm
